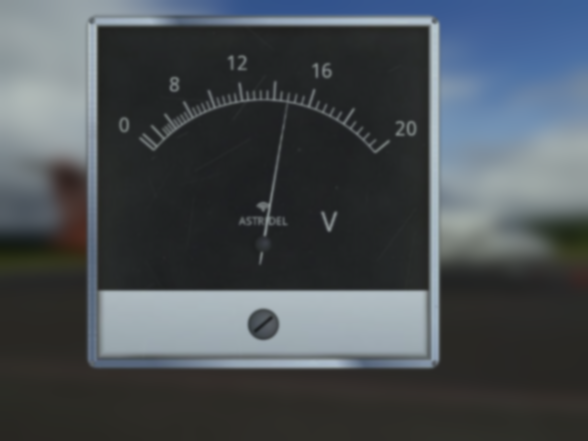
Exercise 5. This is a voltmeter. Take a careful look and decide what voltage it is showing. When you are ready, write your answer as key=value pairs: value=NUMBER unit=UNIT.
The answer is value=14.8 unit=V
